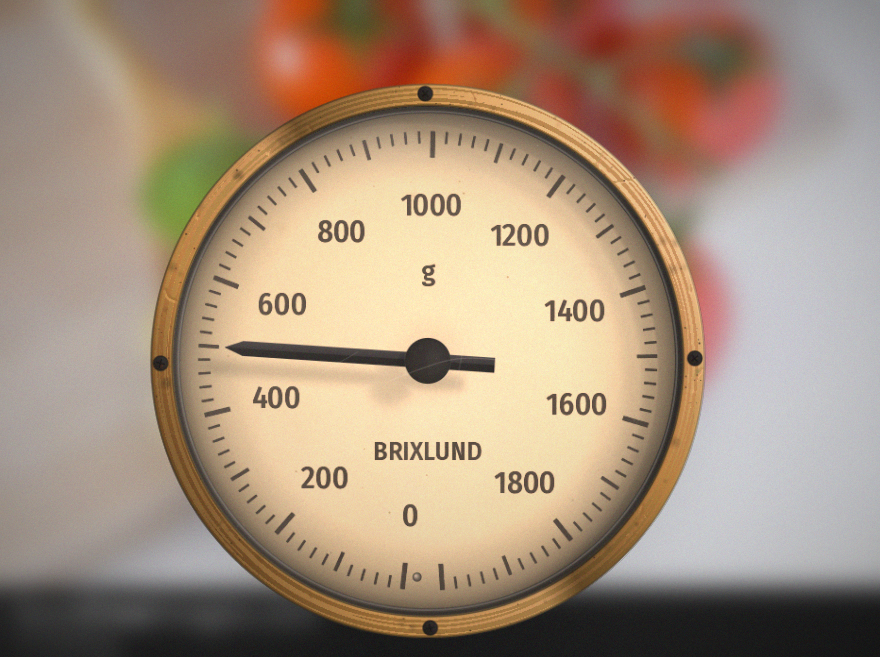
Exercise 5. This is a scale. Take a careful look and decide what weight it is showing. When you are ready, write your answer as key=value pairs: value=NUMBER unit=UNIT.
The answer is value=500 unit=g
